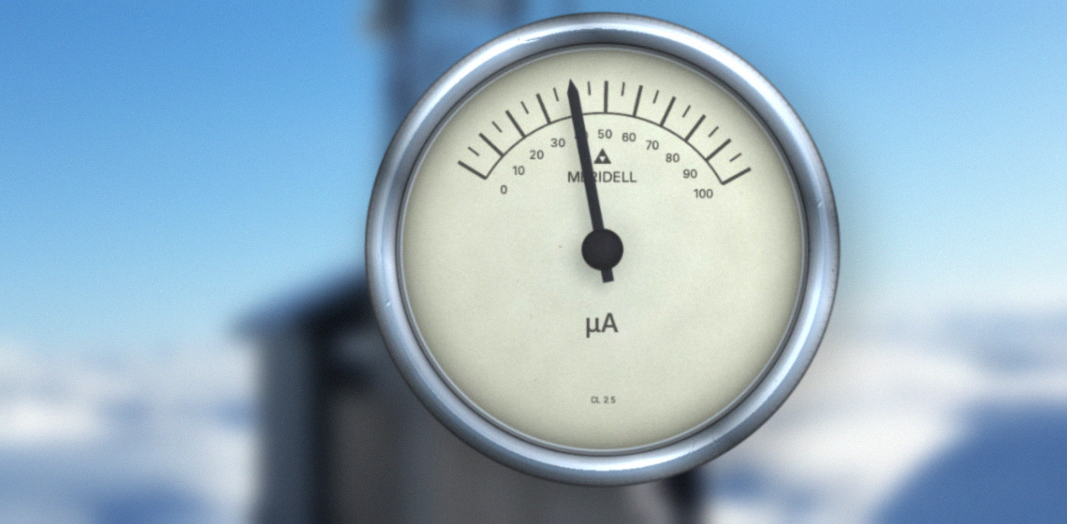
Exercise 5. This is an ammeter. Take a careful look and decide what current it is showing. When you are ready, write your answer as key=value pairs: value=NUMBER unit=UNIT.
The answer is value=40 unit=µA
